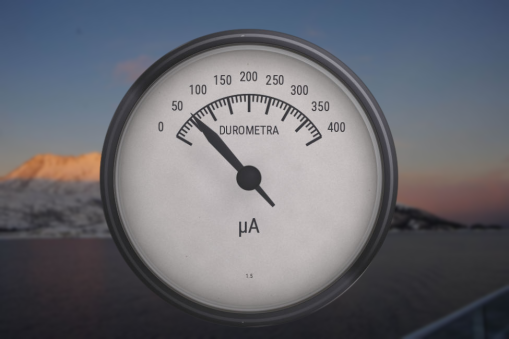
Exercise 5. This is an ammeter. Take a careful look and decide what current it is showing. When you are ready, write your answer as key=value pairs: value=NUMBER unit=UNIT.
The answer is value=60 unit=µA
